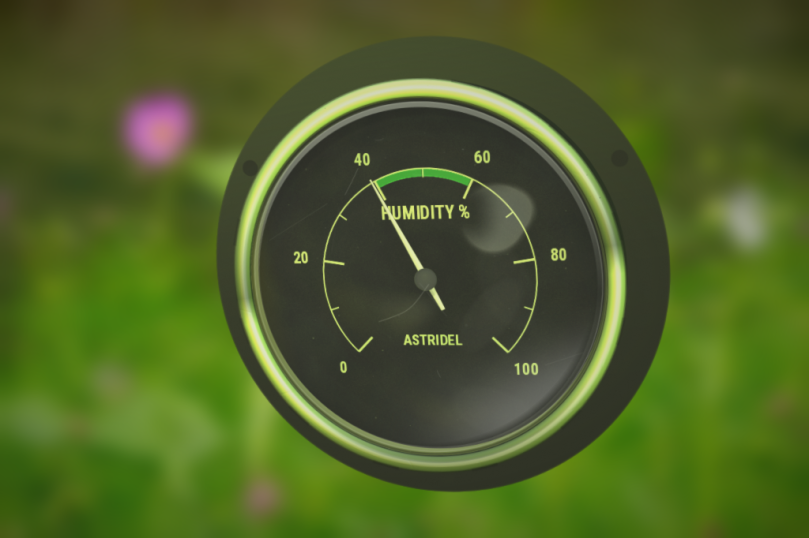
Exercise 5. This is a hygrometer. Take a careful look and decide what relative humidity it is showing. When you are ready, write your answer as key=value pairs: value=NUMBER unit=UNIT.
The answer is value=40 unit=%
